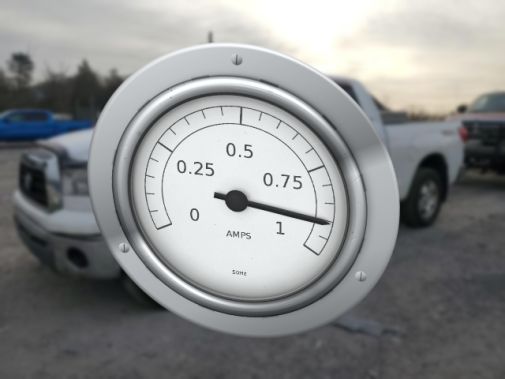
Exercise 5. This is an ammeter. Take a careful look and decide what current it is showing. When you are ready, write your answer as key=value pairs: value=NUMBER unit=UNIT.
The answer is value=0.9 unit=A
